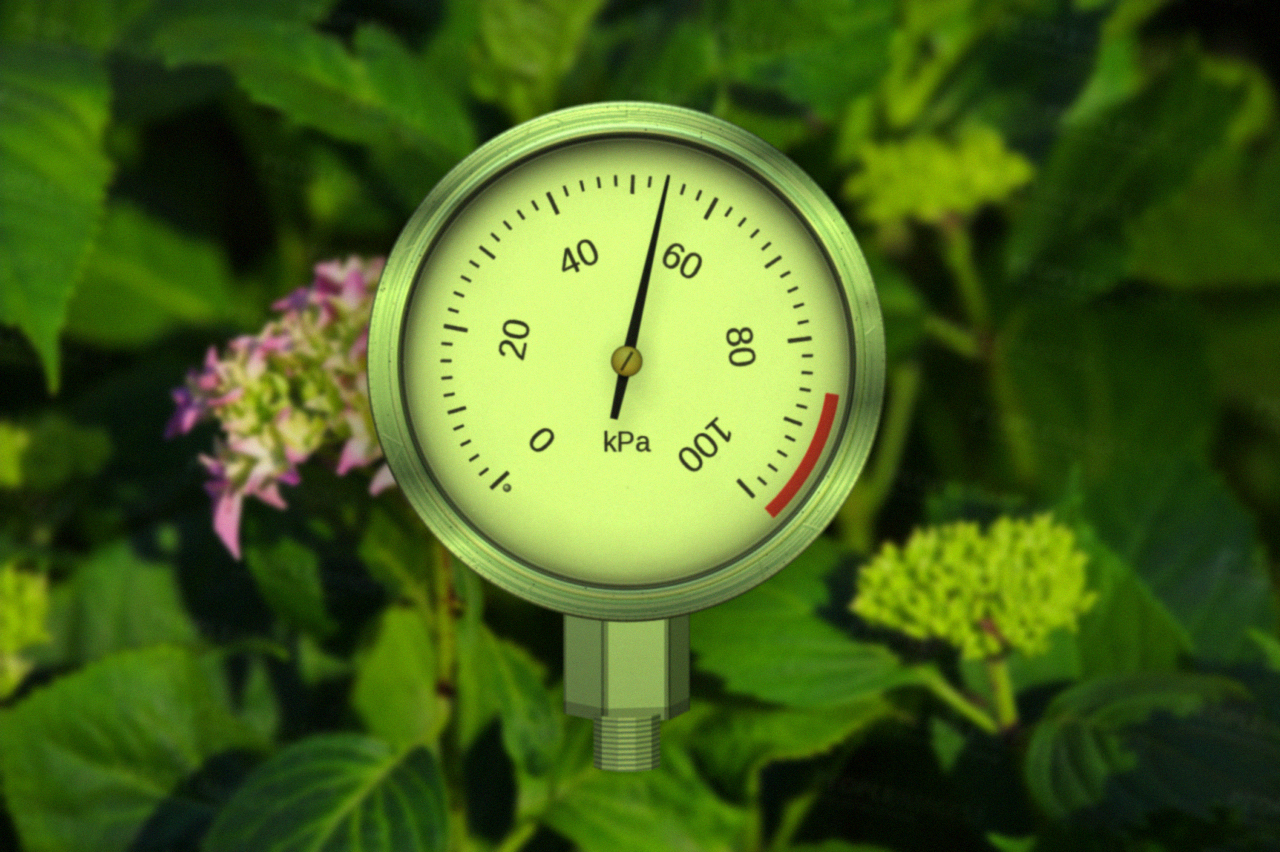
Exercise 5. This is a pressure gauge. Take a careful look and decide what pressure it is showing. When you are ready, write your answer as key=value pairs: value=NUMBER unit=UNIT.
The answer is value=54 unit=kPa
